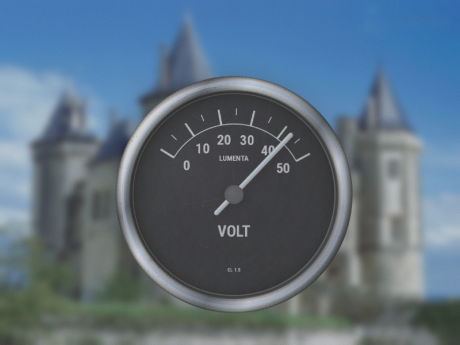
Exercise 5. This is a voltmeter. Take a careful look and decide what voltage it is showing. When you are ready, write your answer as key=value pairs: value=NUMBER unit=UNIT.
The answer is value=42.5 unit=V
